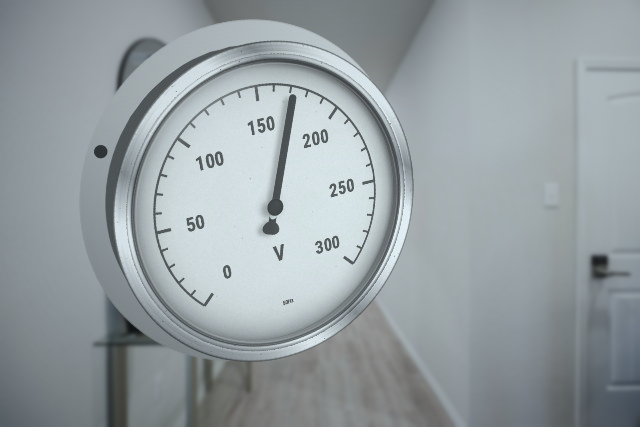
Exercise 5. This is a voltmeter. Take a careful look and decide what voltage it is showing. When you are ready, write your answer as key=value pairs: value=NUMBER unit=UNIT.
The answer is value=170 unit=V
